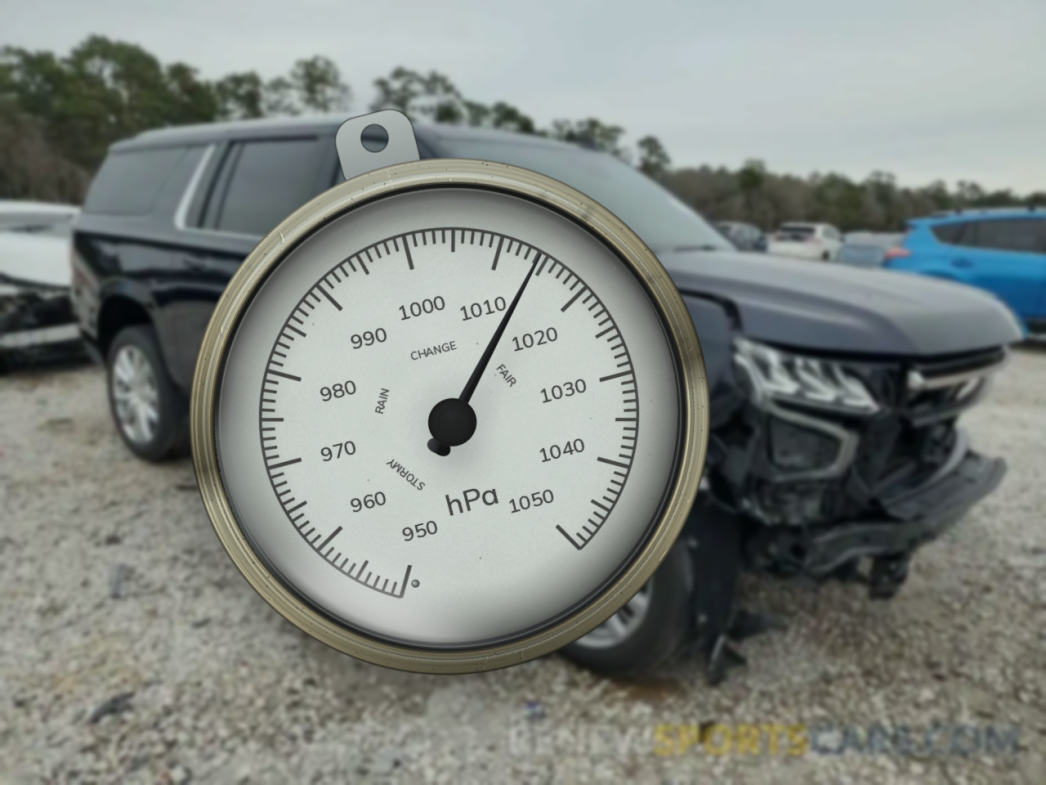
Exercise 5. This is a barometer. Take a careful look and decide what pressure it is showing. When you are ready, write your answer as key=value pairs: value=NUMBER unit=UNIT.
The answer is value=1014 unit=hPa
